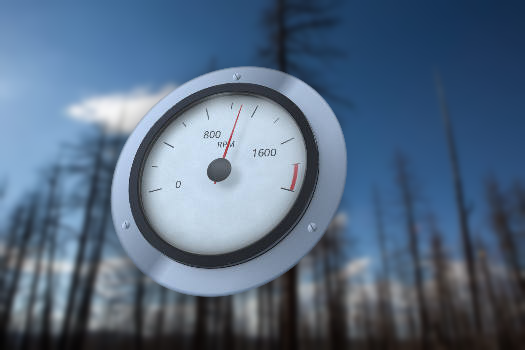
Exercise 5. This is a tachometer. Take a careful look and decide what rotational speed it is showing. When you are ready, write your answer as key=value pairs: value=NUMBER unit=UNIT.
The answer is value=1100 unit=rpm
